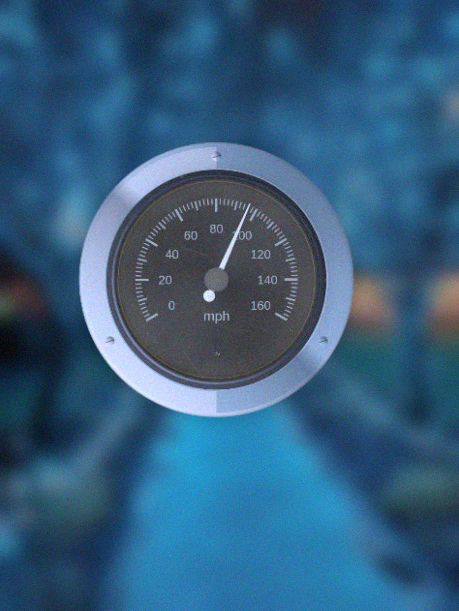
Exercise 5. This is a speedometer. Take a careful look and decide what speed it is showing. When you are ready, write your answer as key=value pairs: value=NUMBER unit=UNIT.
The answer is value=96 unit=mph
